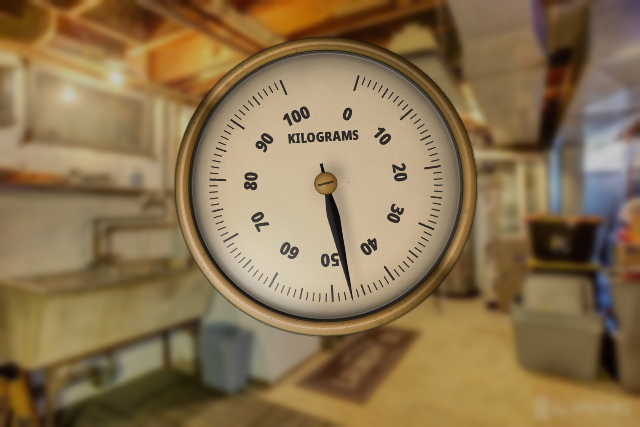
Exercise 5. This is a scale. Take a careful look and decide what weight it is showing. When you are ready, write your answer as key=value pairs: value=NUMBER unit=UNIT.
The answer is value=47 unit=kg
